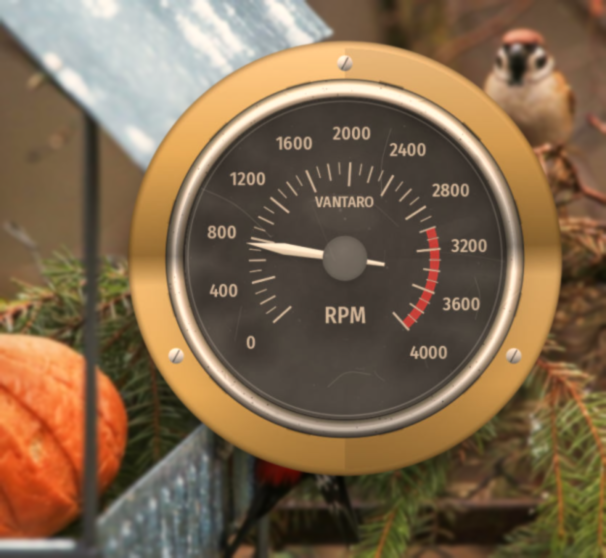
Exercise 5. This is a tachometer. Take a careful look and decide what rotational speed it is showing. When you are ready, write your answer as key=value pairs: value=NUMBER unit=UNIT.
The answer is value=750 unit=rpm
